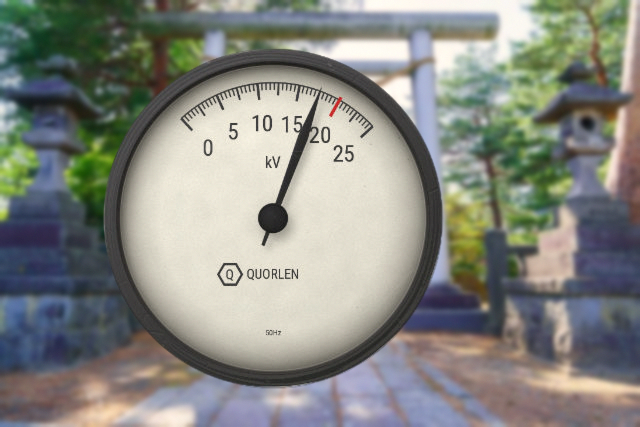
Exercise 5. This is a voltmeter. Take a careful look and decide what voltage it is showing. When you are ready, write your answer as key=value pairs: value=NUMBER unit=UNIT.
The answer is value=17.5 unit=kV
